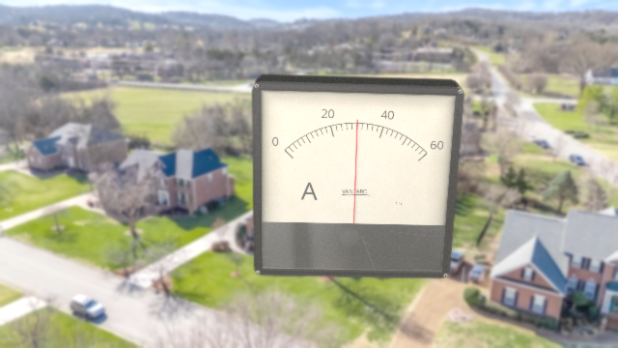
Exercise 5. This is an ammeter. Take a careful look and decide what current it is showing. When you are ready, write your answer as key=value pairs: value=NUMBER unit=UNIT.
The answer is value=30 unit=A
